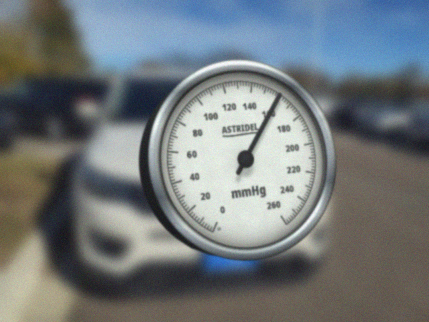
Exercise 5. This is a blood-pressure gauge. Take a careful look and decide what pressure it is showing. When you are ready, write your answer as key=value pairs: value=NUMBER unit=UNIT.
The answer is value=160 unit=mmHg
